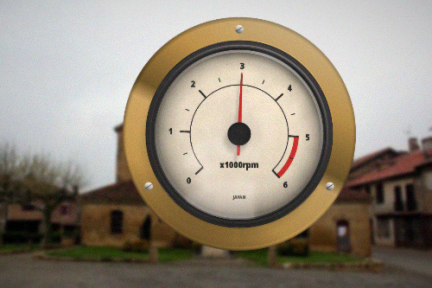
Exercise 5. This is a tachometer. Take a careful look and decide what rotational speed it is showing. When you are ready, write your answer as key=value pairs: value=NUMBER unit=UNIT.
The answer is value=3000 unit=rpm
